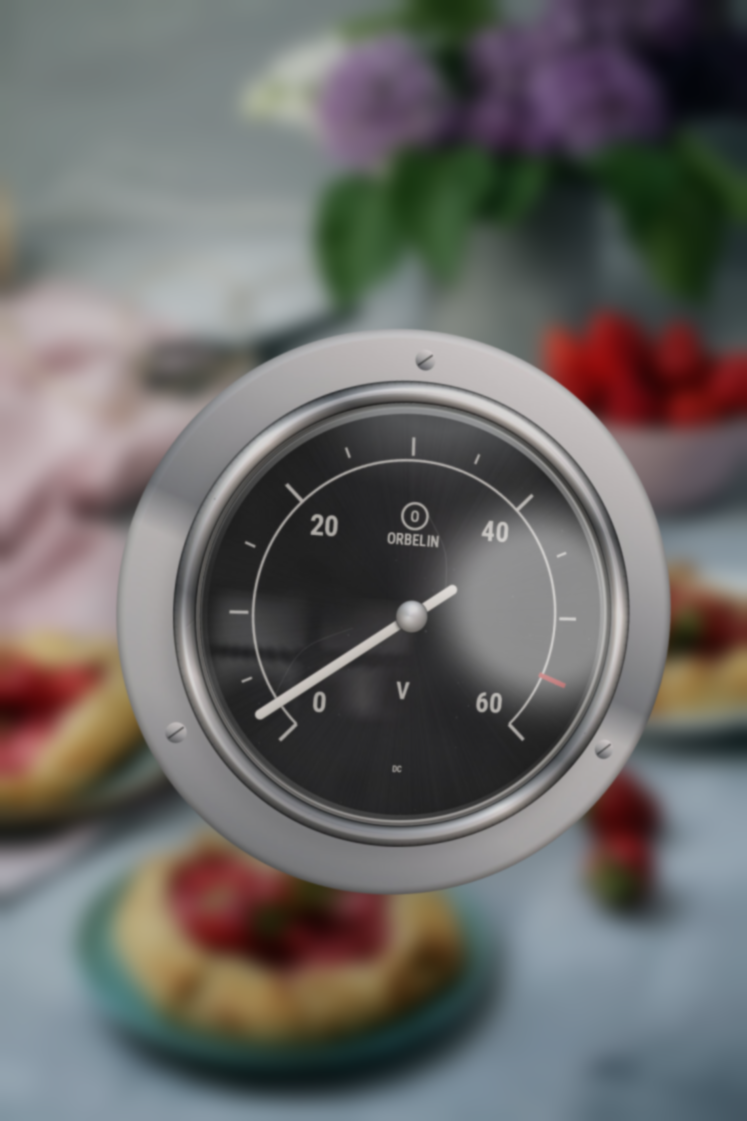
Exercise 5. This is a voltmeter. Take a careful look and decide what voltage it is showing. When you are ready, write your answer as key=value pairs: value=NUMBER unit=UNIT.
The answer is value=2.5 unit=V
